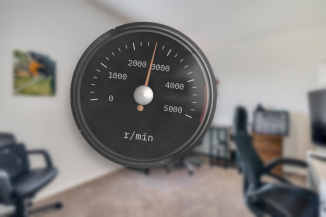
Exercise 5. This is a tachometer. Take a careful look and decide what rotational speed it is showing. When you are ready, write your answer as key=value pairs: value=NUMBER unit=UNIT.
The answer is value=2600 unit=rpm
